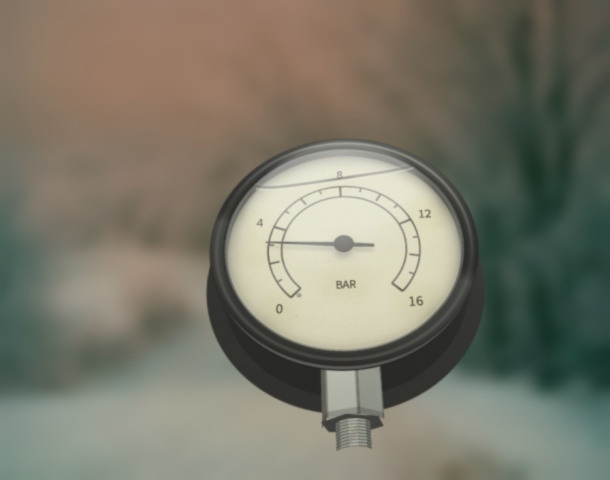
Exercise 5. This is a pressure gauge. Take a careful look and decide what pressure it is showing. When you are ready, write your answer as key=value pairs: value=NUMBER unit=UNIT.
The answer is value=3 unit=bar
